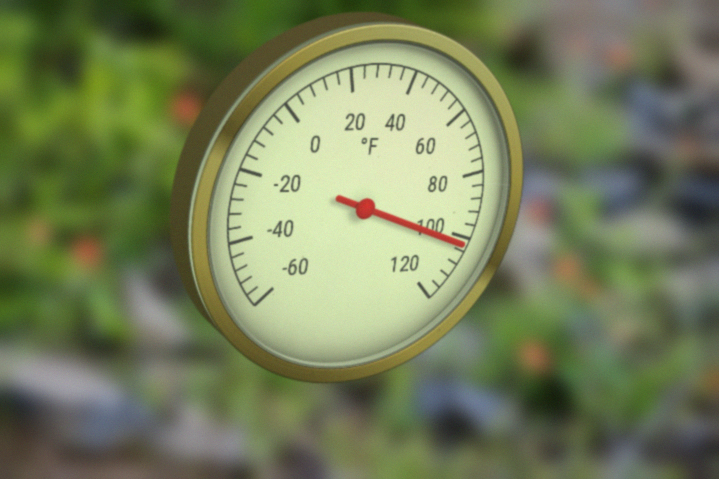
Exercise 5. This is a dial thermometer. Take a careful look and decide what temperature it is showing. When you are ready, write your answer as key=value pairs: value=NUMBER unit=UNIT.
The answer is value=102 unit=°F
